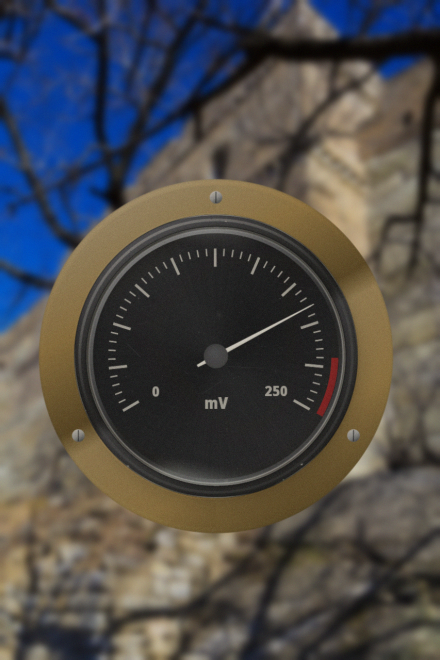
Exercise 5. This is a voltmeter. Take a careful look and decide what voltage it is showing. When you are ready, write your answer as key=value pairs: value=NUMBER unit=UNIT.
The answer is value=190 unit=mV
